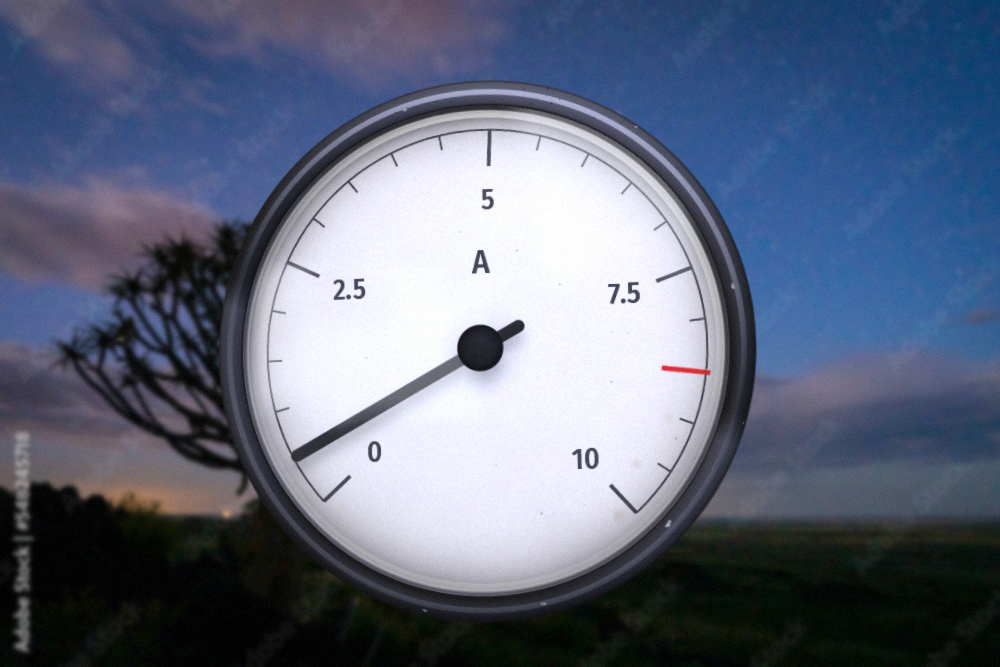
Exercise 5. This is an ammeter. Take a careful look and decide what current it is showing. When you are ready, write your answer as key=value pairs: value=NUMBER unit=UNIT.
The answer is value=0.5 unit=A
